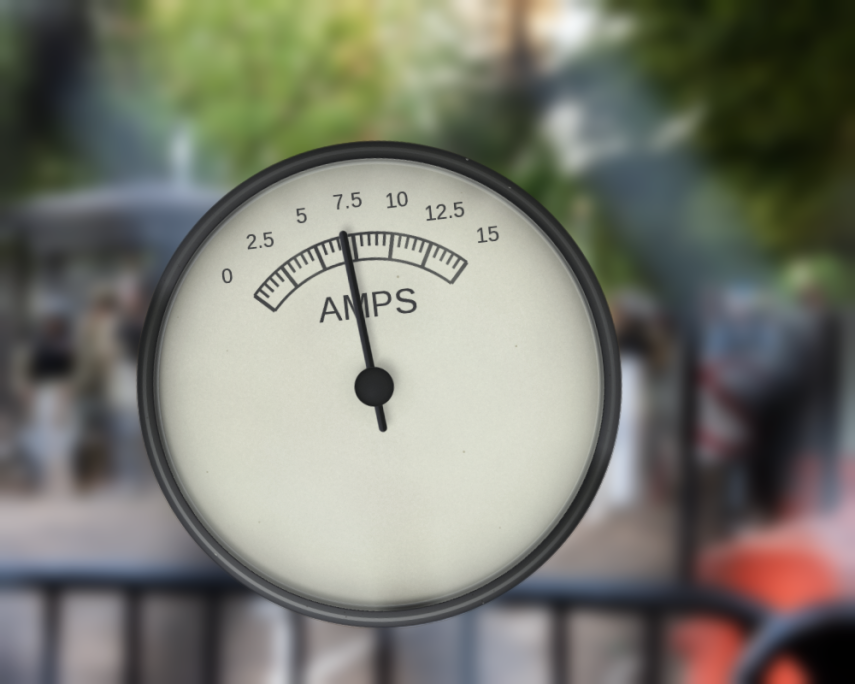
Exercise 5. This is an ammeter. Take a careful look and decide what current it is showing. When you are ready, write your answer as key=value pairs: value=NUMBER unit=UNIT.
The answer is value=7 unit=A
